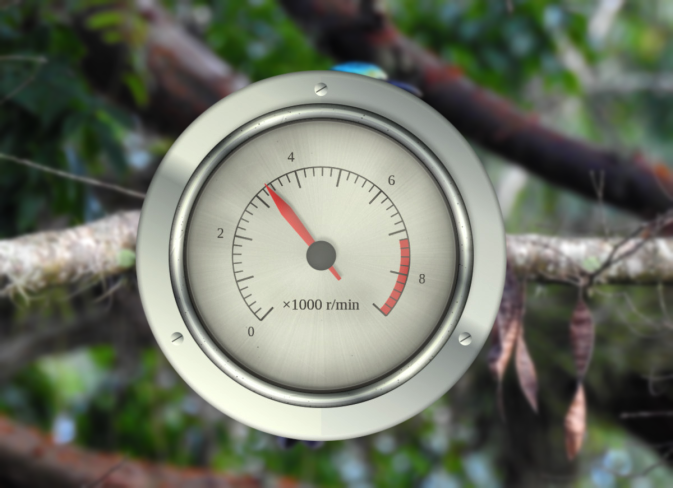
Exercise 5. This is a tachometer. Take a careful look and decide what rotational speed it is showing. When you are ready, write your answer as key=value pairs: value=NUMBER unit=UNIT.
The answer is value=3300 unit=rpm
